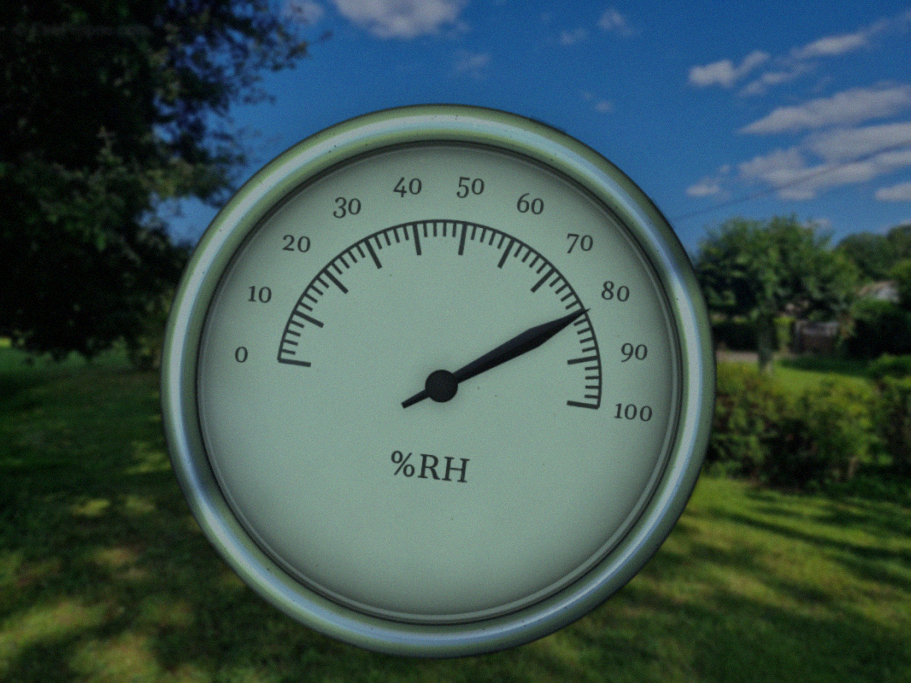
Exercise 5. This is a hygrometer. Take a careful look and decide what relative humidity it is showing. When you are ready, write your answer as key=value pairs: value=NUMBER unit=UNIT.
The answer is value=80 unit=%
